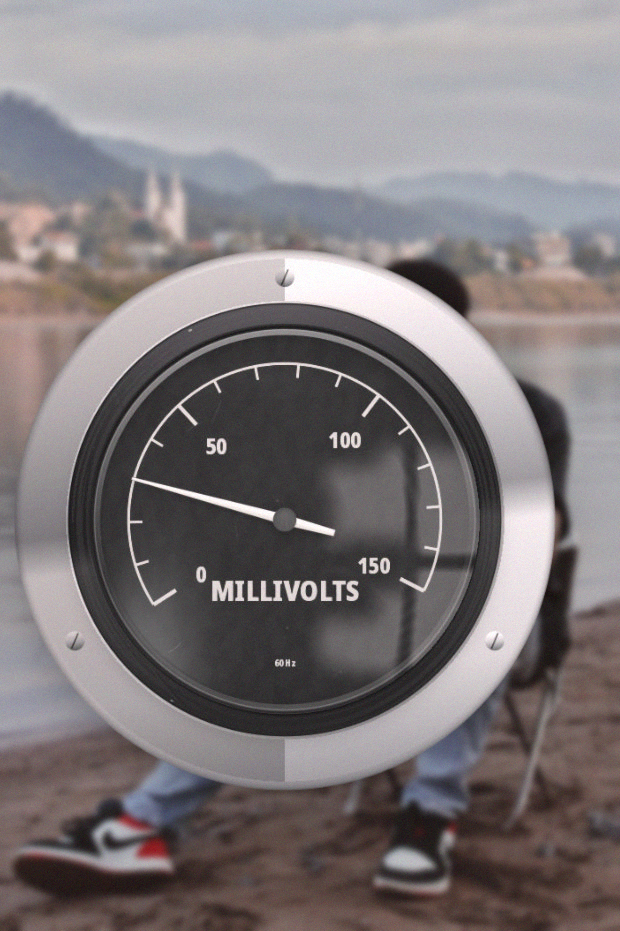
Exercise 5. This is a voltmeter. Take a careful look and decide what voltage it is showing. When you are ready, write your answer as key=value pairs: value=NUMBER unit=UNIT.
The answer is value=30 unit=mV
